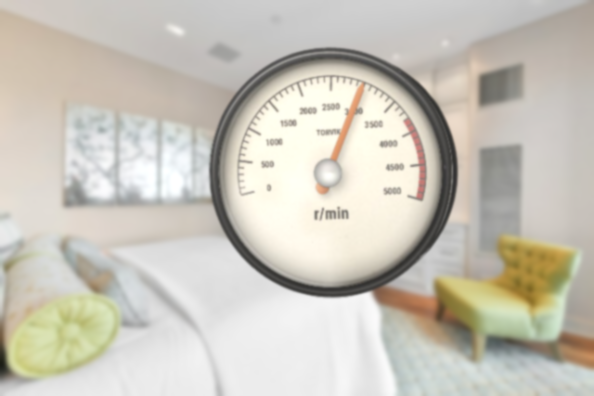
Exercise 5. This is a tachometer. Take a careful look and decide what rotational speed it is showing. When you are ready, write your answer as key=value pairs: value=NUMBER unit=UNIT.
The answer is value=3000 unit=rpm
